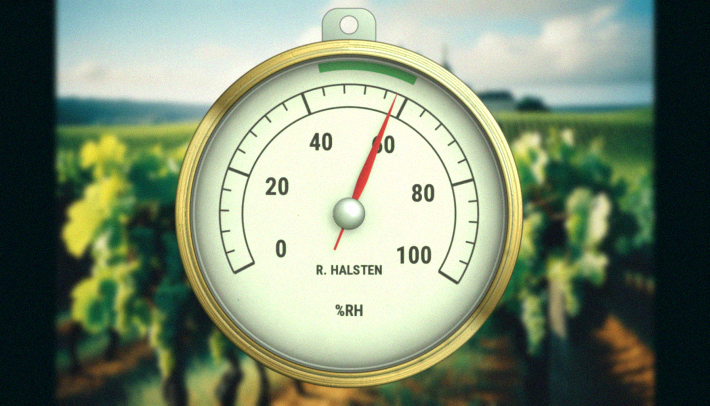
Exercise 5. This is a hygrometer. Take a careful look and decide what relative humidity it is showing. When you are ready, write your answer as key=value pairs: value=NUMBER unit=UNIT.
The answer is value=58 unit=%
